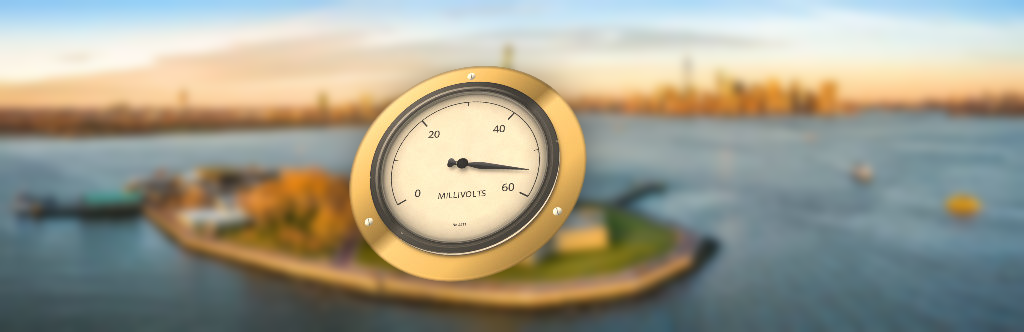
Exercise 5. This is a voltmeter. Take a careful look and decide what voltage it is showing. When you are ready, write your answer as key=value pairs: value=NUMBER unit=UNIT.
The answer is value=55 unit=mV
